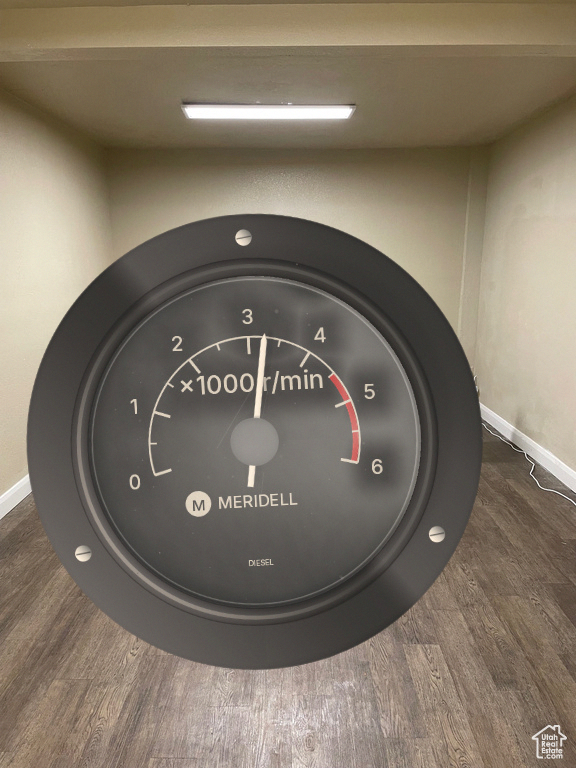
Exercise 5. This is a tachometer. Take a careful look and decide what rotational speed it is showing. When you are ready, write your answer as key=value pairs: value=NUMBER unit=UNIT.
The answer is value=3250 unit=rpm
